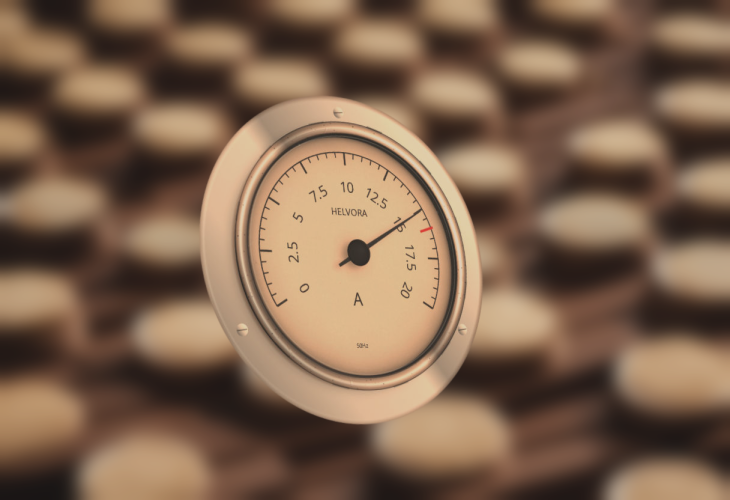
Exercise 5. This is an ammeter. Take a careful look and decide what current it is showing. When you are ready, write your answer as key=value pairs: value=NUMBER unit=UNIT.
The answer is value=15 unit=A
